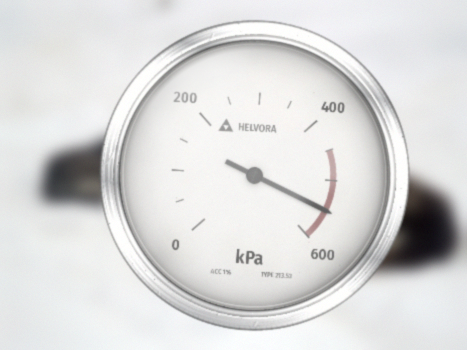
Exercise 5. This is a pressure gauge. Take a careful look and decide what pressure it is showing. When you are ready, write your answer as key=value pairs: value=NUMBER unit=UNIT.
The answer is value=550 unit=kPa
